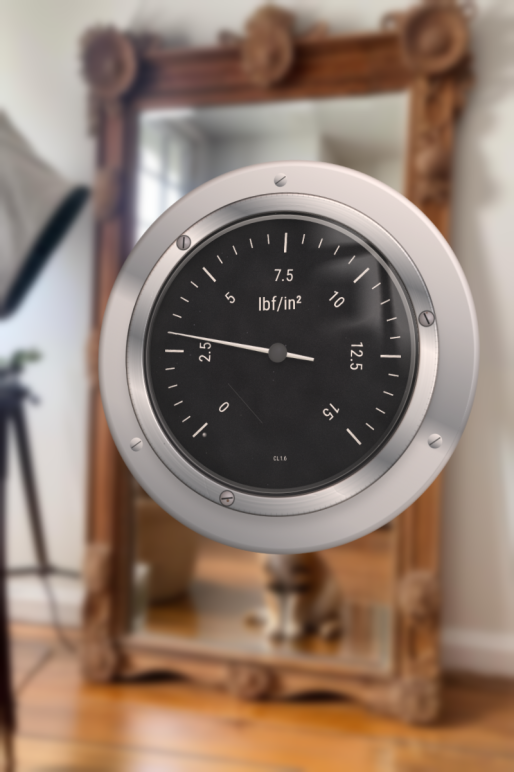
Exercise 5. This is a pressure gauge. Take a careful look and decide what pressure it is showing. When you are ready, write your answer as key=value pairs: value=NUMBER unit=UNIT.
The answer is value=3 unit=psi
